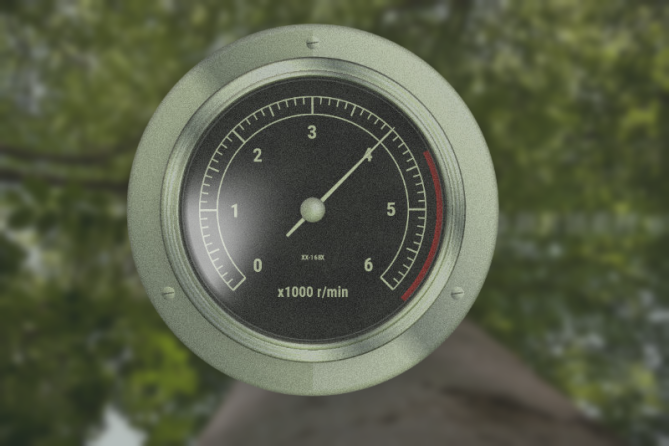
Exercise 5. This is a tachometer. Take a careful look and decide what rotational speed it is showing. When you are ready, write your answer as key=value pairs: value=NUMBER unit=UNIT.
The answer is value=4000 unit=rpm
